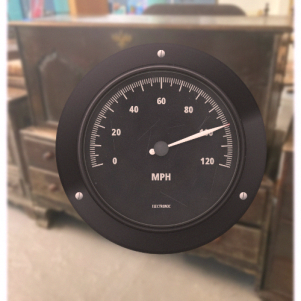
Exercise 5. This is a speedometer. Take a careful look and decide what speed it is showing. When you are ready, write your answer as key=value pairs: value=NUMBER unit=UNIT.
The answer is value=100 unit=mph
